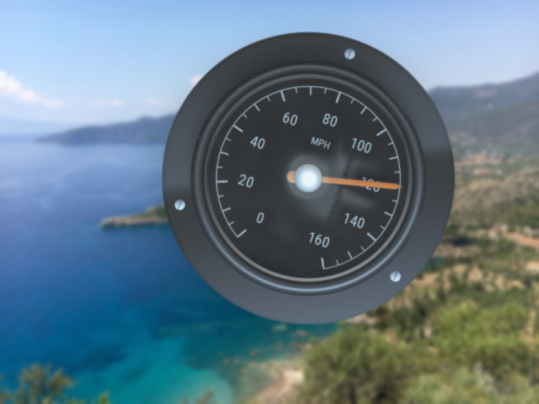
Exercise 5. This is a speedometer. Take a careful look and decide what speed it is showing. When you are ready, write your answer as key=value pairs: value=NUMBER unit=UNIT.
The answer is value=120 unit=mph
